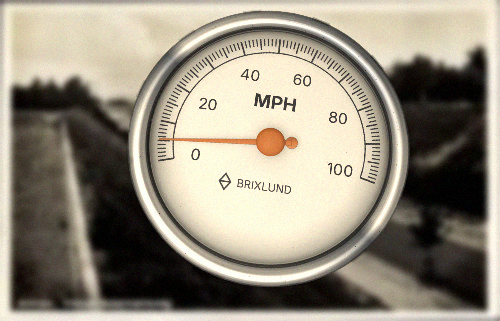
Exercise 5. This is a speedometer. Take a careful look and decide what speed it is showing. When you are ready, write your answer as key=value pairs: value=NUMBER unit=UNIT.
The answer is value=5 unit=mph
